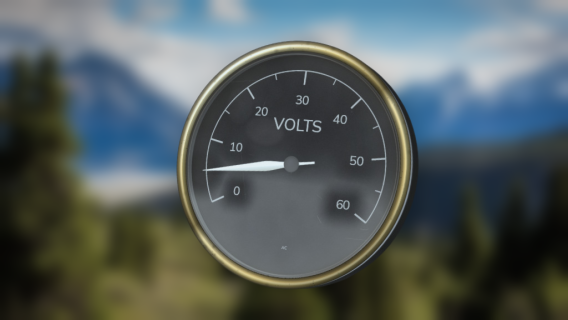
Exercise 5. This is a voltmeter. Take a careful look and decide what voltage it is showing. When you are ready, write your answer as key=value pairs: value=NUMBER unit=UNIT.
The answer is value=5 unit=V
